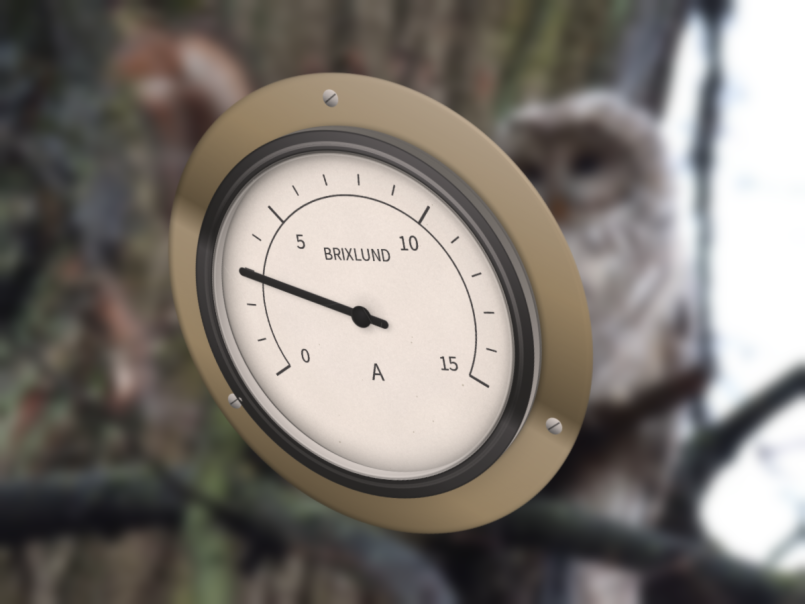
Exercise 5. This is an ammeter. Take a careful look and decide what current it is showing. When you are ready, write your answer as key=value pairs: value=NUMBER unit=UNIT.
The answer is value=3 unit=A
